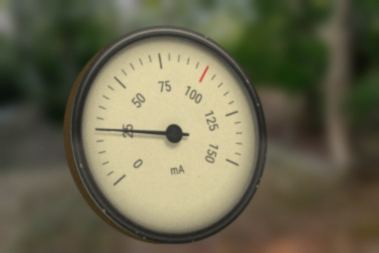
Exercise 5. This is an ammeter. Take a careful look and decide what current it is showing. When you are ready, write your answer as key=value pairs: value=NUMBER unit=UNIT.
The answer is value=25 unit=mA
